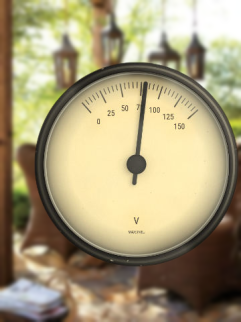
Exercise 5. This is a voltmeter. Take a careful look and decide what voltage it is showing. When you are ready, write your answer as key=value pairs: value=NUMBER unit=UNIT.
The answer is value=80 unit=V
